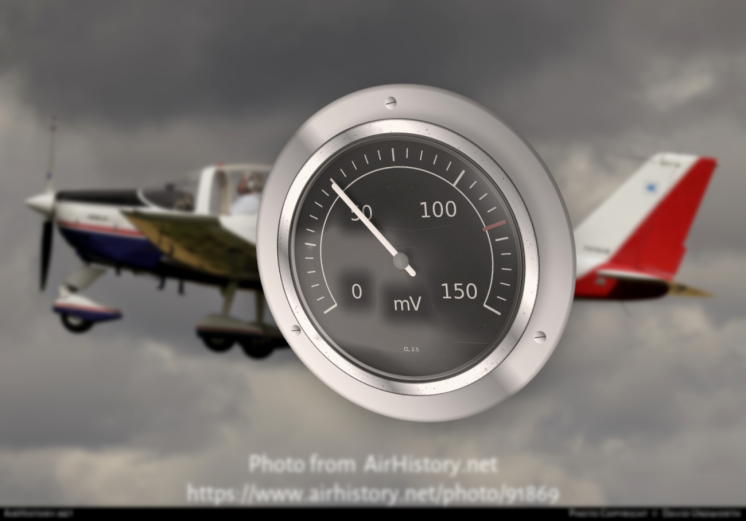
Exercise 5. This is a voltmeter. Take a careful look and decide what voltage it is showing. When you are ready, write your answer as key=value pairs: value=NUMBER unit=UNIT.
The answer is value=50 unit=mV
